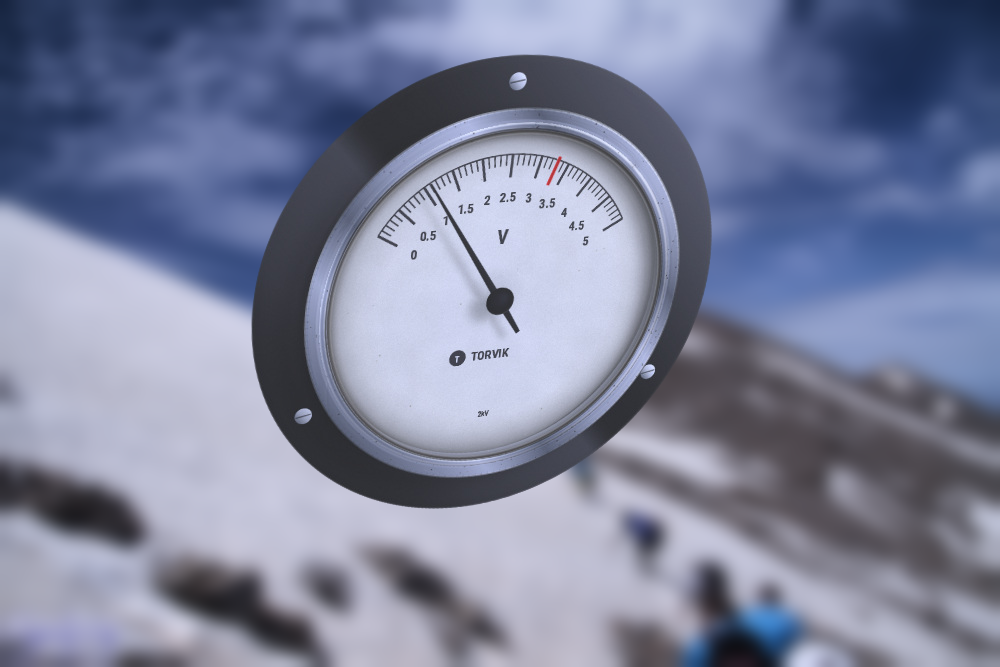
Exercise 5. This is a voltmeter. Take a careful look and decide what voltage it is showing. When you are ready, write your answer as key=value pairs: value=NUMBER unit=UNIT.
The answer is value=1.1 unit=V
